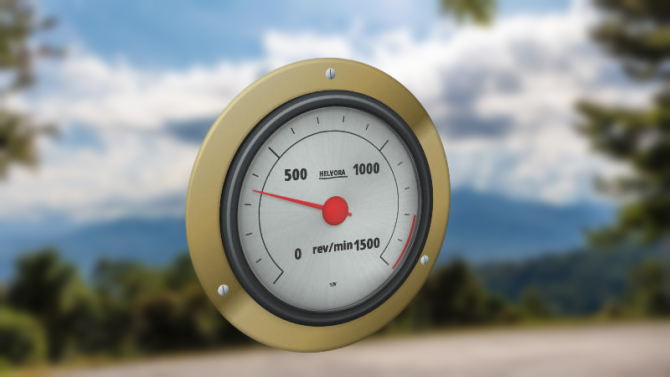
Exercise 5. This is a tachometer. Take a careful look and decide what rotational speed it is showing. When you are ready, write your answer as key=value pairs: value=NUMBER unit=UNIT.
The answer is value=350 unit=rpm
